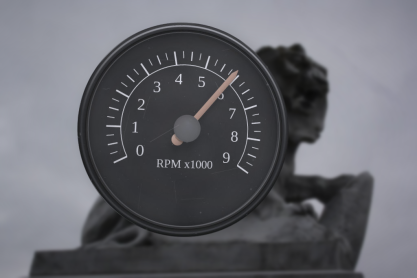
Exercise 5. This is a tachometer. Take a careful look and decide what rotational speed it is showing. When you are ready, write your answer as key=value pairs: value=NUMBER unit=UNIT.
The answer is value=5875 unit=rpm
